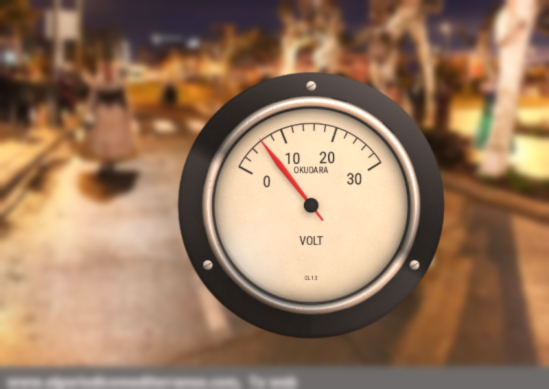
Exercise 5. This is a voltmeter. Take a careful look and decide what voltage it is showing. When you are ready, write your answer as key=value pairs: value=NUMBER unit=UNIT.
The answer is value=6 unit=V
